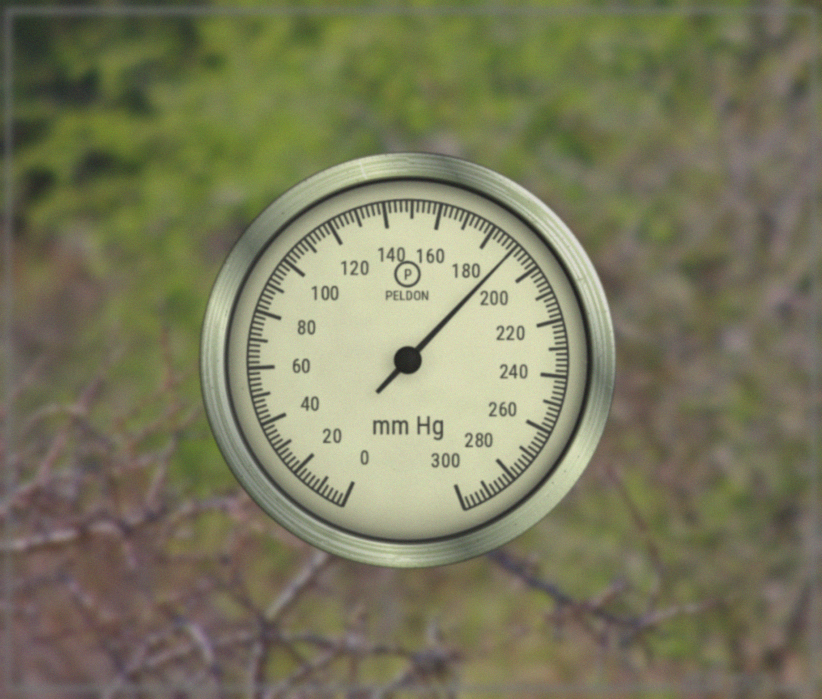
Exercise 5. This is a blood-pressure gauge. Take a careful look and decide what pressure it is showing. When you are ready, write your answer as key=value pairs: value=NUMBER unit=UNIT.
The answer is value=190 unit=mmHg
